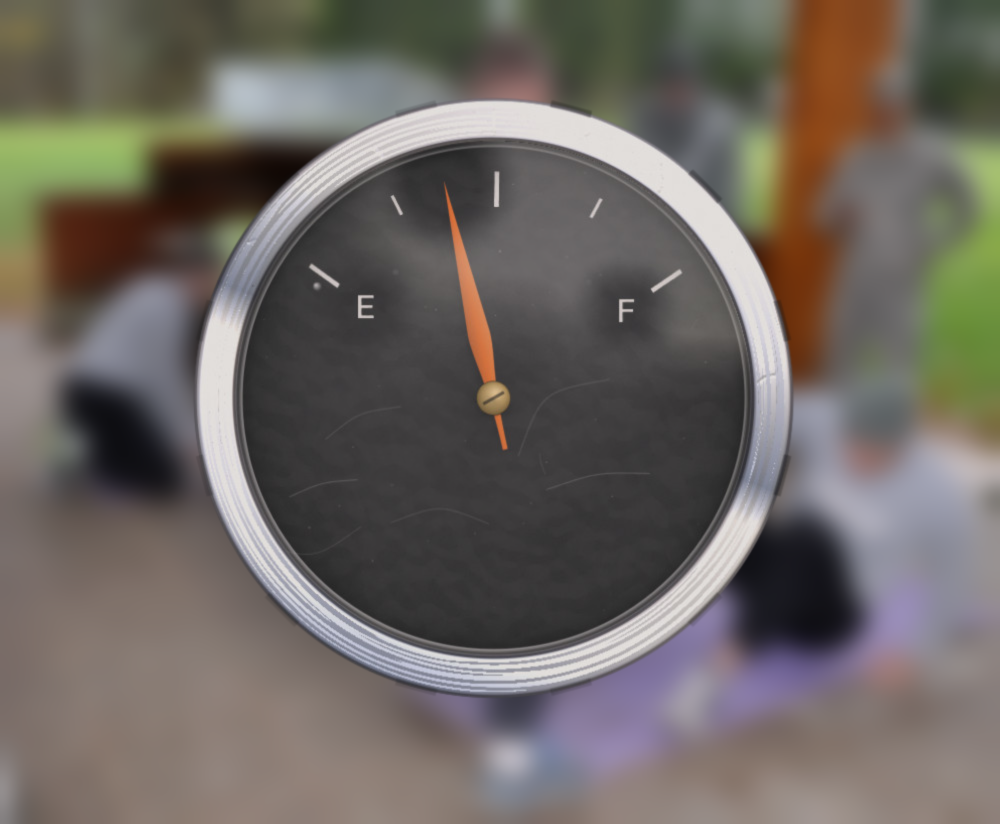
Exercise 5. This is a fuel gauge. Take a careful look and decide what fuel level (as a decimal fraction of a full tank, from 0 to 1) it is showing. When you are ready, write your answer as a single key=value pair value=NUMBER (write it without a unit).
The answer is value=0.375
